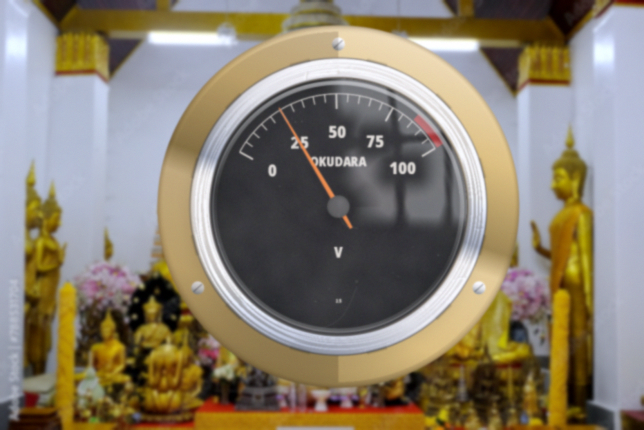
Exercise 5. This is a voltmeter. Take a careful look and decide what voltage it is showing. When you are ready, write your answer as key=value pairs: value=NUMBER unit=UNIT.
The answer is value=25 unit=V
